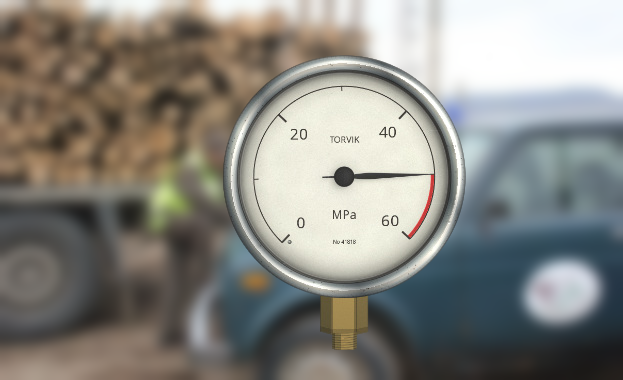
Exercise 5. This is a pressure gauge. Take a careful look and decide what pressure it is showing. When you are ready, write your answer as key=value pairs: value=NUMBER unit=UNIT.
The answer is value=50 unit=MPa
